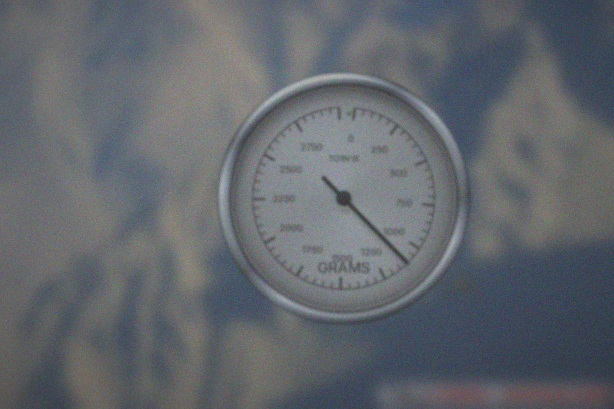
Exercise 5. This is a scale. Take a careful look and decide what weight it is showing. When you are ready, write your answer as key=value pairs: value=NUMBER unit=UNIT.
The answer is value=1100 unit=g
